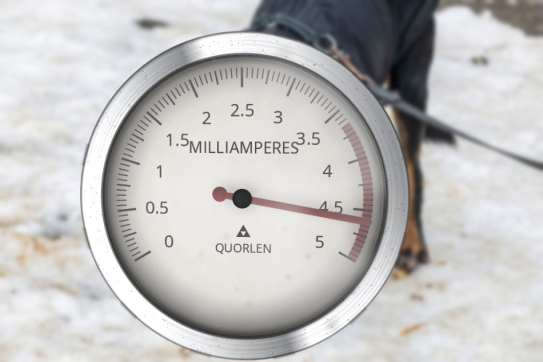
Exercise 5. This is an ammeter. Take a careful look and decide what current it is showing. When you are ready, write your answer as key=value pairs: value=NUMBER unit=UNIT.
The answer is value=4.6 unit=mA
